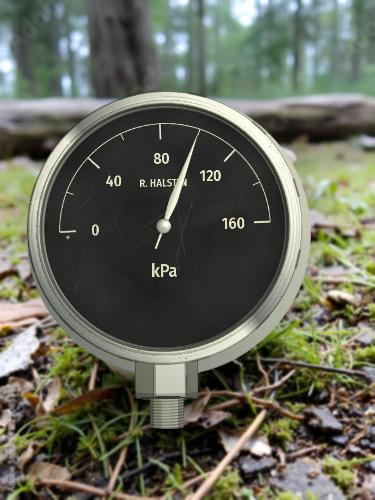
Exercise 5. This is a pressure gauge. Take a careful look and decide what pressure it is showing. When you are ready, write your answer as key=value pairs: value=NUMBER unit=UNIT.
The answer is value=100 unit=kPa
